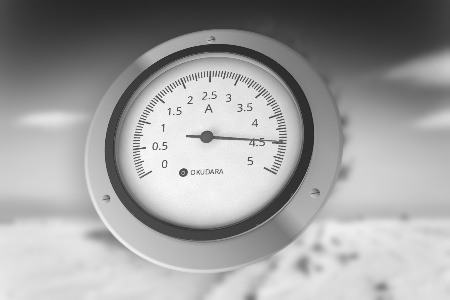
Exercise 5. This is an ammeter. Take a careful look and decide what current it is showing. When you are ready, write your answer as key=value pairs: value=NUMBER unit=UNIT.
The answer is value=4.5 unit=A
